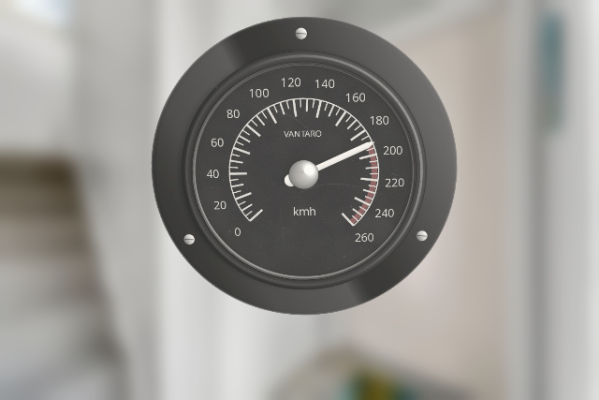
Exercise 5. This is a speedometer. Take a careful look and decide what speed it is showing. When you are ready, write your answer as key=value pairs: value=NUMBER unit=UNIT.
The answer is value=190 unit=km/h
